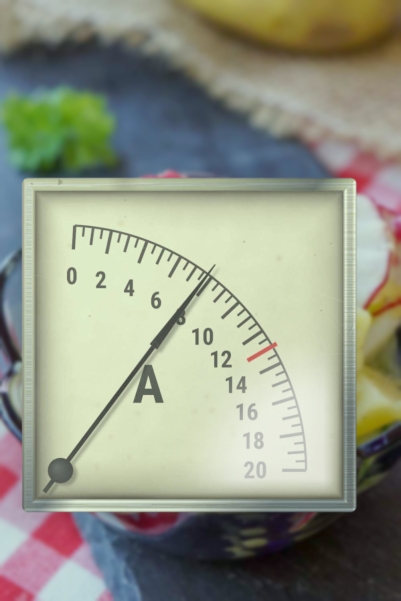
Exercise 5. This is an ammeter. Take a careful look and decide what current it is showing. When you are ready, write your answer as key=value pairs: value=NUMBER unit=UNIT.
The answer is value=7.75 unit=A
